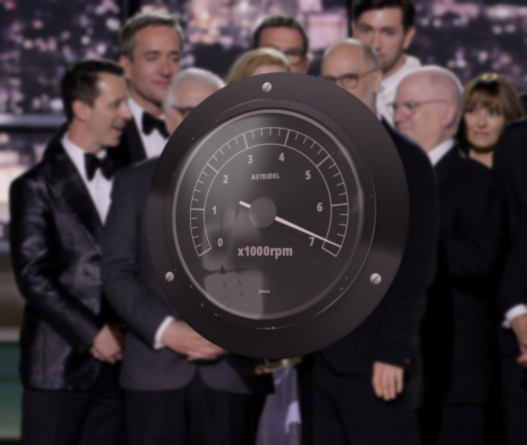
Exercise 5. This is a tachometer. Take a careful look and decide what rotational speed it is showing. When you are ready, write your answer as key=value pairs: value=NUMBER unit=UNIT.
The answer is value=6800 unit=rpm
